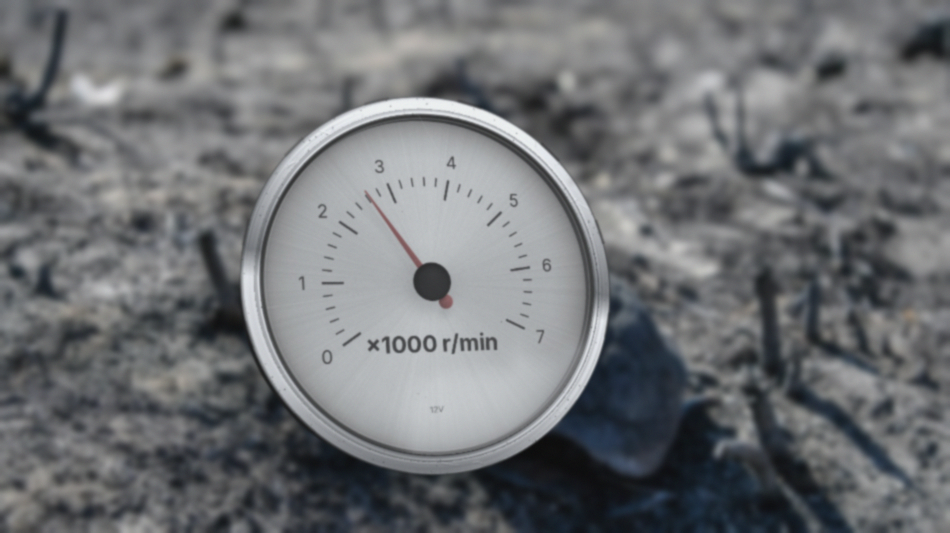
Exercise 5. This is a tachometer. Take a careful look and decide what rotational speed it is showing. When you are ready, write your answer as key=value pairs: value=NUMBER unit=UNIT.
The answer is value=2600 unit=rpm
